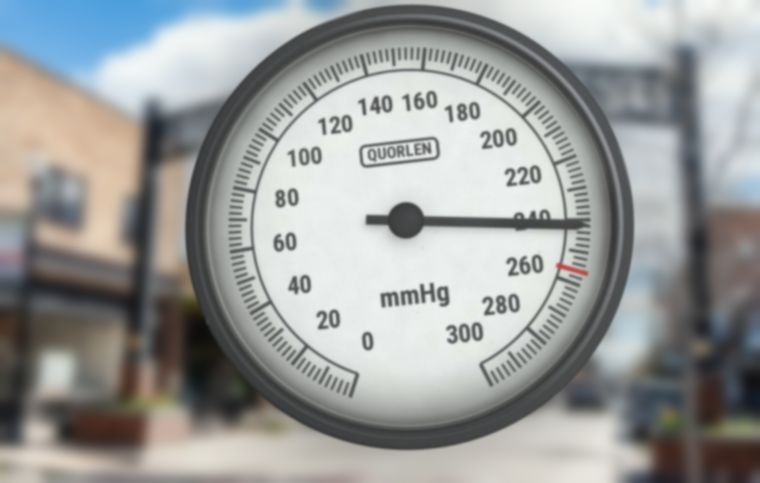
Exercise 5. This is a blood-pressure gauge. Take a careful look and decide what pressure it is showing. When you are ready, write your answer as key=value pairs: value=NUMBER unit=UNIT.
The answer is value=242 unit=mmHg
